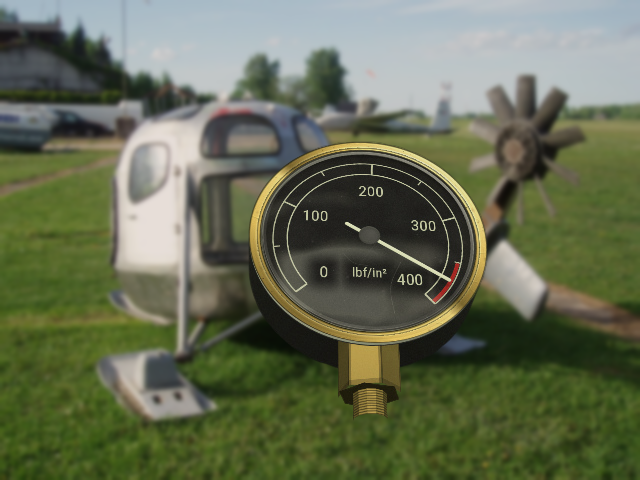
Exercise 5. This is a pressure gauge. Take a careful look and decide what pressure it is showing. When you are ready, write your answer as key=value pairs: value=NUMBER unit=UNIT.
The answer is value=375 unit=psi
